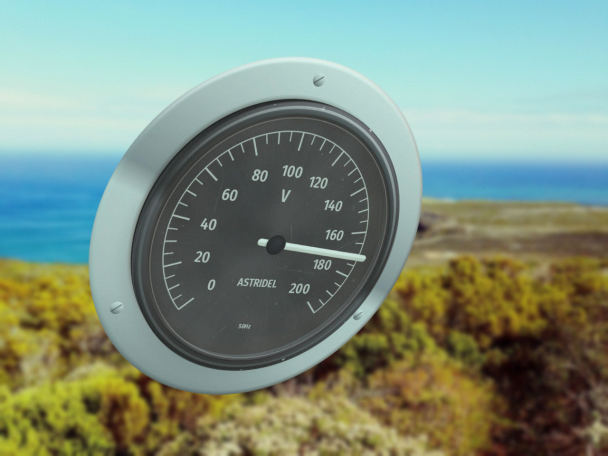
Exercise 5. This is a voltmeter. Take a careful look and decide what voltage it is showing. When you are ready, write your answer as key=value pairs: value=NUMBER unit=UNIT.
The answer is value=170 unit=V
